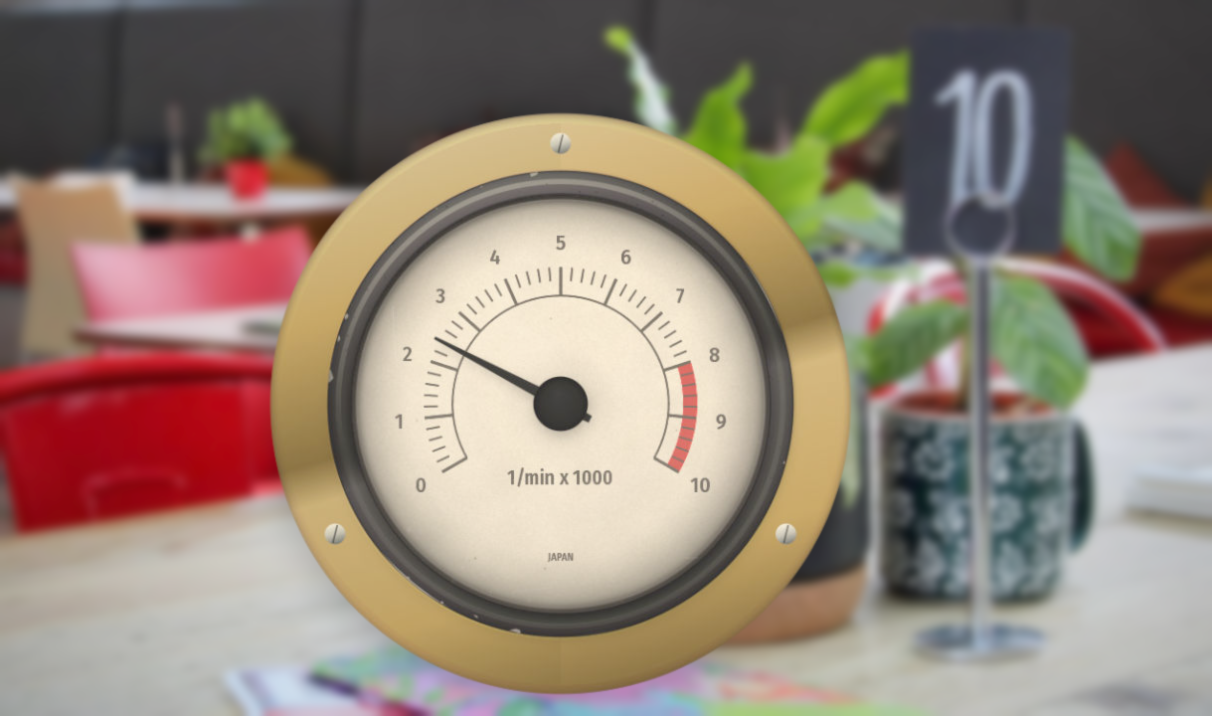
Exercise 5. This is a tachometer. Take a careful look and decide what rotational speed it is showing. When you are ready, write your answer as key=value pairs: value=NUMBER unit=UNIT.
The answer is value=2400 unit=rpm
